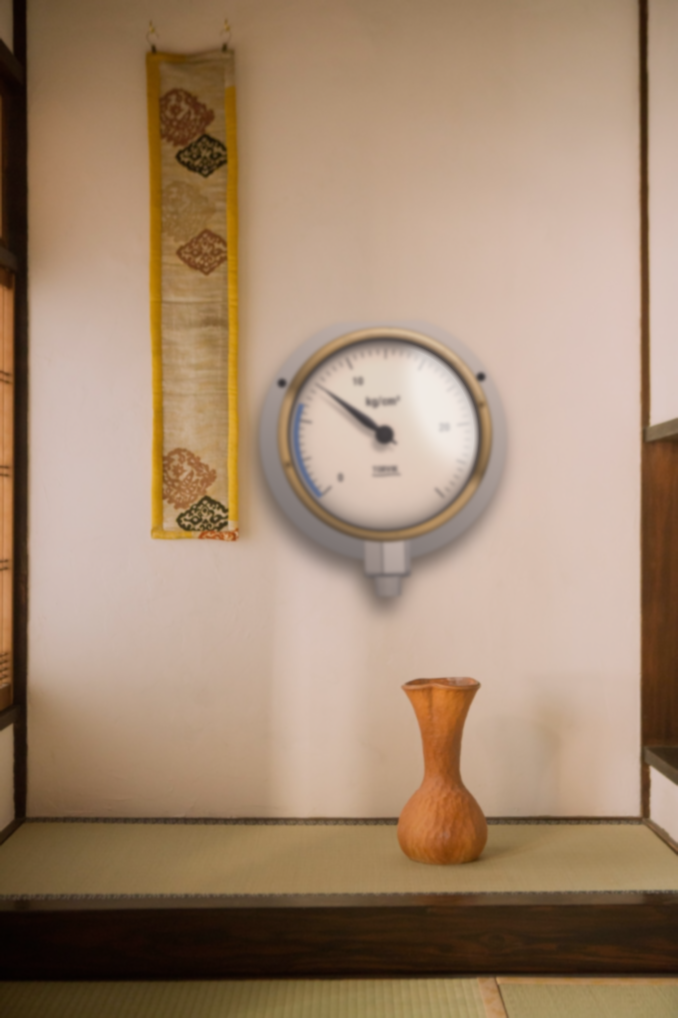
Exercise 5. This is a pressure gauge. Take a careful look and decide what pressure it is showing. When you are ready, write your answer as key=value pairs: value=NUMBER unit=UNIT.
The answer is value=7.5 unit=kg/cm²
